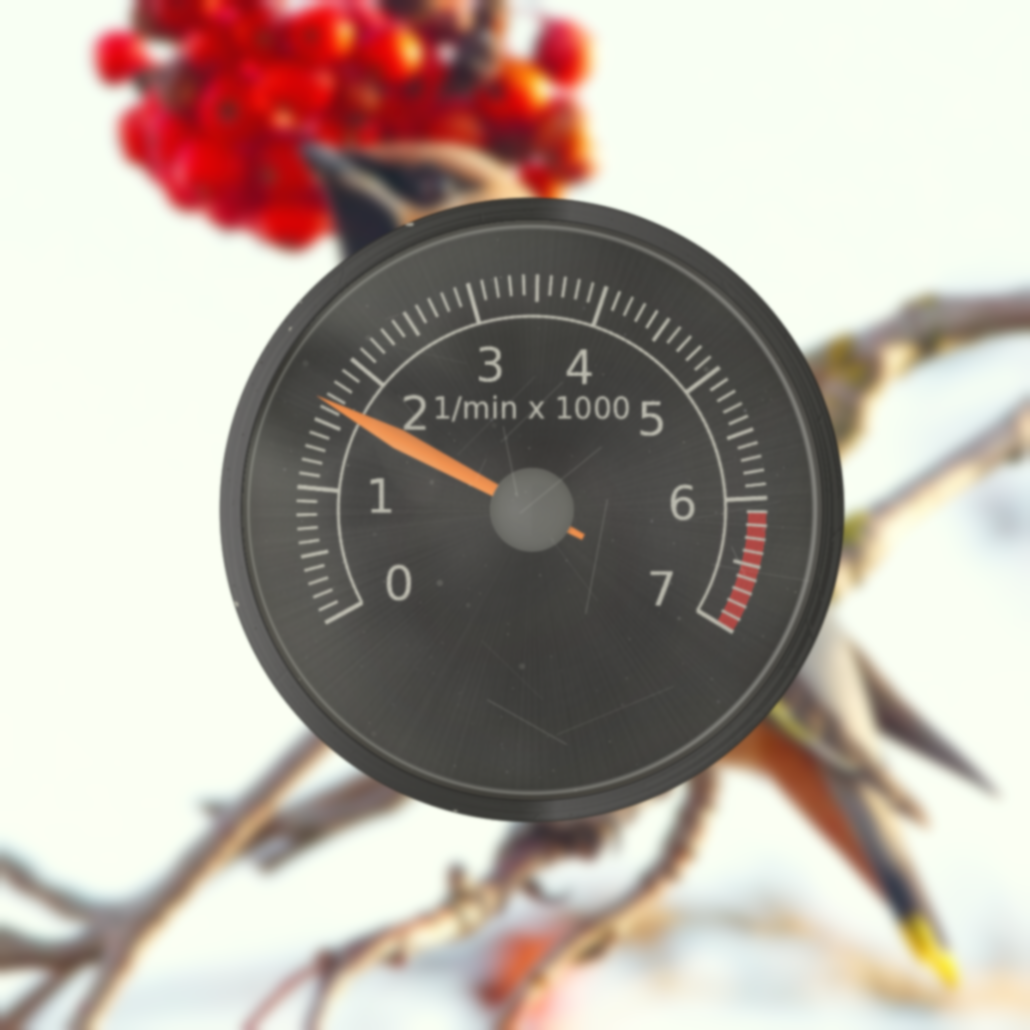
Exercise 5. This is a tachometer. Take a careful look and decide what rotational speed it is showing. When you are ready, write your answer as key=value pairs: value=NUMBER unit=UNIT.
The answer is value=1650 unit=rpm
